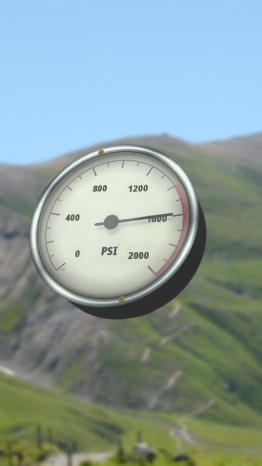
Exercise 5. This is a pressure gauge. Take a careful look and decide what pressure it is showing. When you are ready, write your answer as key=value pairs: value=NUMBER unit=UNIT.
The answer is value=1600 unit=psi
